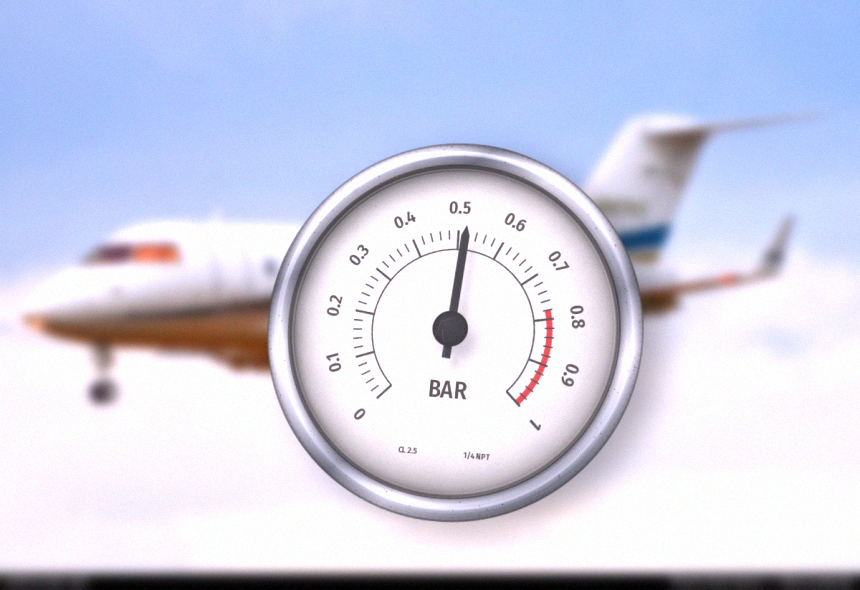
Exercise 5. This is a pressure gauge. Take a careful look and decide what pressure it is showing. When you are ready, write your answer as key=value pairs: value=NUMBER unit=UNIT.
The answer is value=0.52 unit=bar
